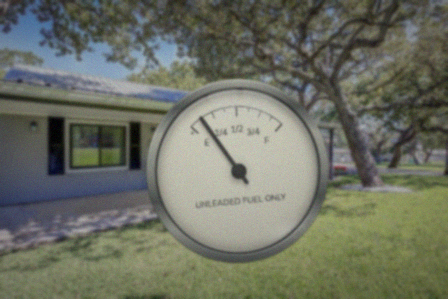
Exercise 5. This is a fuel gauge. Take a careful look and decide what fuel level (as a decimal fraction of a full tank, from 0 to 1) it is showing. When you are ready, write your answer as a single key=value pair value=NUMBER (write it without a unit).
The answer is value=0.125
